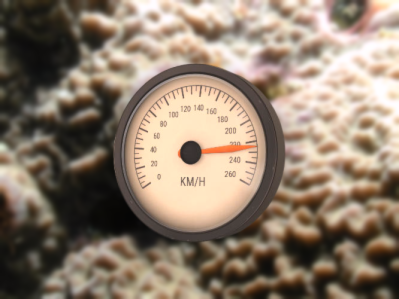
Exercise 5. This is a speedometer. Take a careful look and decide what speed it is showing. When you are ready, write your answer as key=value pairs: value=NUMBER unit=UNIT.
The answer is value=225 unit=km/h
